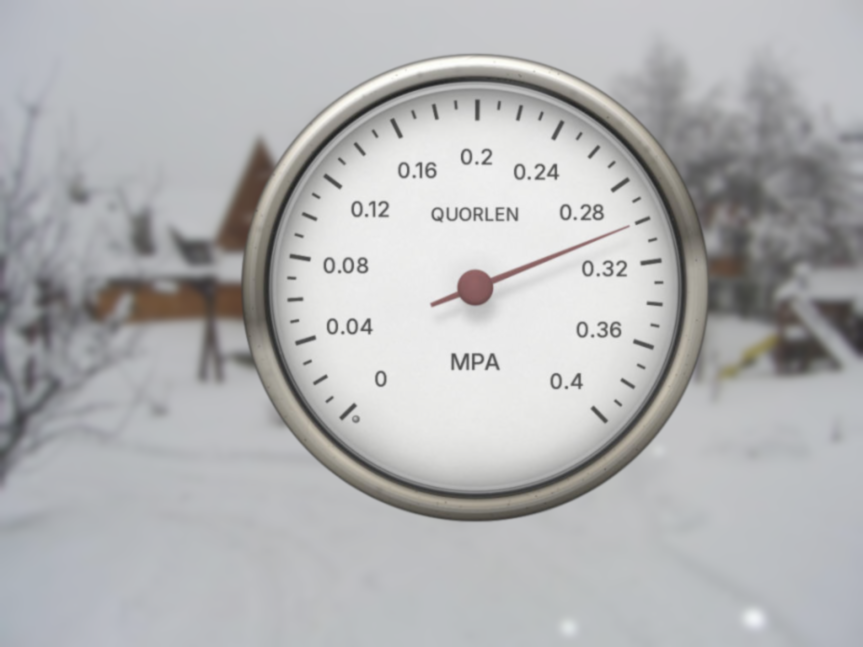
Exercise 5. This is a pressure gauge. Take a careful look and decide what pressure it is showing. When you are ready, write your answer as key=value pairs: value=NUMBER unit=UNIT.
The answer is value=0.3 unit=MPa
